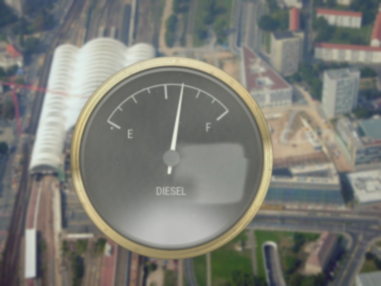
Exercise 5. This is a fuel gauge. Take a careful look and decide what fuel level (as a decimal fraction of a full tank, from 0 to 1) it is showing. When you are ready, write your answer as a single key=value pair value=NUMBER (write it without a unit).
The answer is value=0.625
